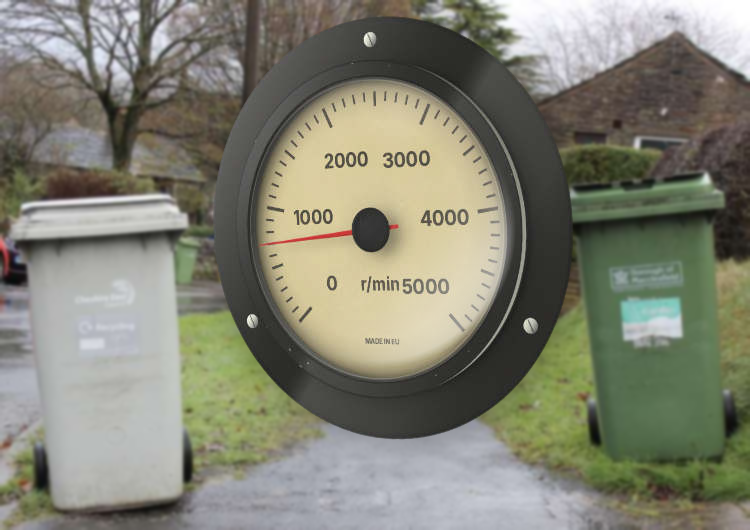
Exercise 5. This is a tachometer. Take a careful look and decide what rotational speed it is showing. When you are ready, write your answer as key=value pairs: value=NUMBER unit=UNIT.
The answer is value=700 unit=rpm
